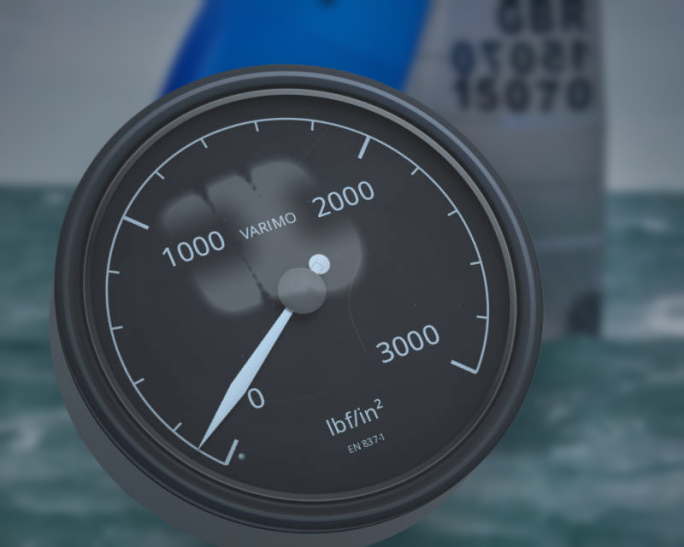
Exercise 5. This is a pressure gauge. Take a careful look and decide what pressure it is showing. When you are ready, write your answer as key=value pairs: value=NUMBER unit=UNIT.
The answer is value=100 unit=psi
